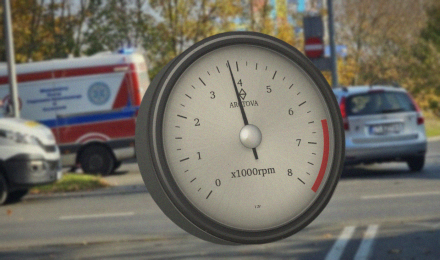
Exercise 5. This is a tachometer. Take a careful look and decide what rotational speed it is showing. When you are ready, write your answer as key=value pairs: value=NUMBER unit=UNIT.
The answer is value=3750 unit=rpm
